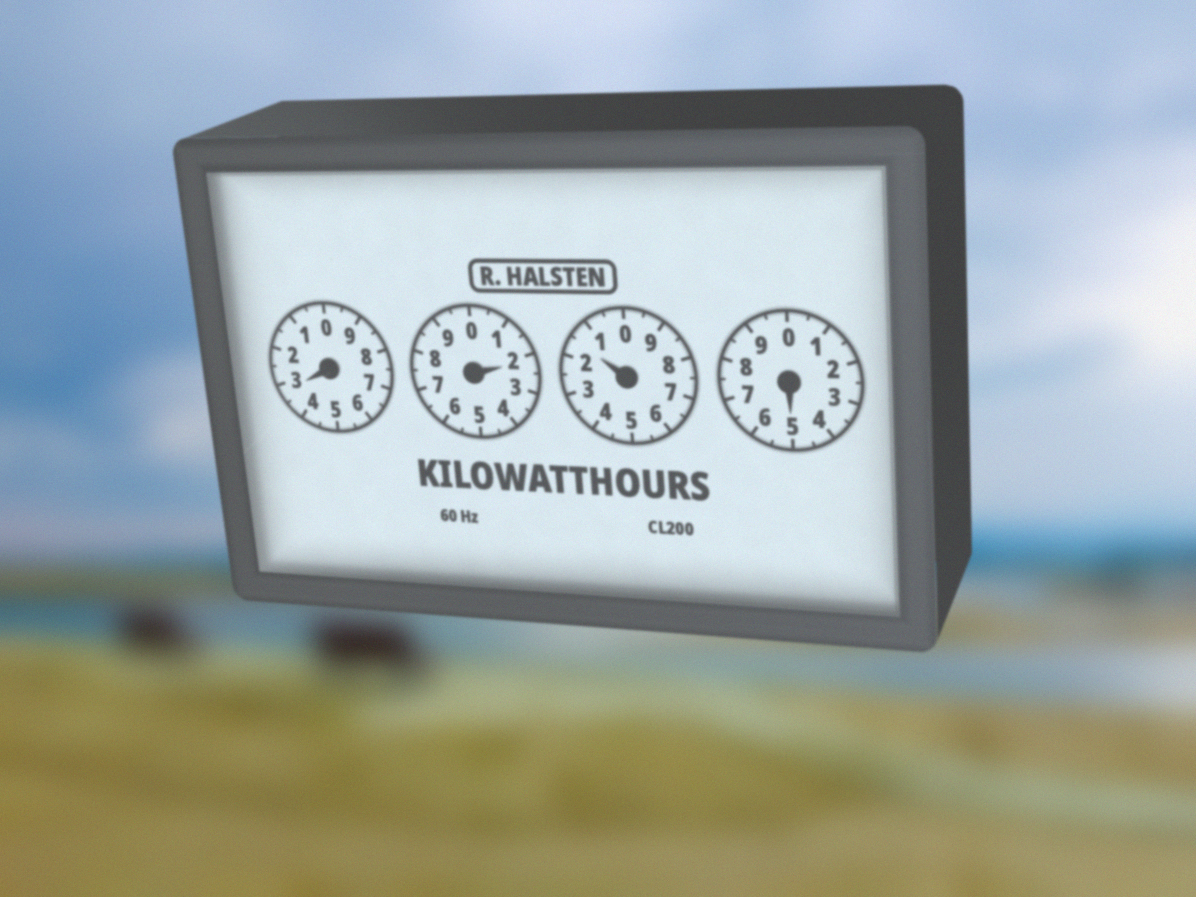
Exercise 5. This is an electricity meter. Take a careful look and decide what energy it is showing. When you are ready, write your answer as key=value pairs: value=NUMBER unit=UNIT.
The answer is value=3215 unit=kWh
